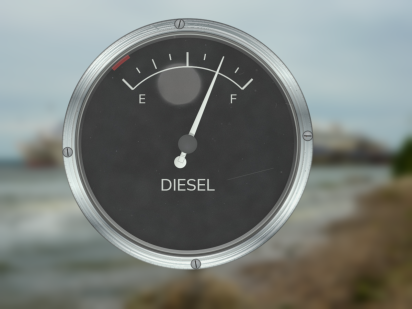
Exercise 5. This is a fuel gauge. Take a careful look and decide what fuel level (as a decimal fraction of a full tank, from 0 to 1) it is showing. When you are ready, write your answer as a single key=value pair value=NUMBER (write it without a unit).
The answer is value=0.75
